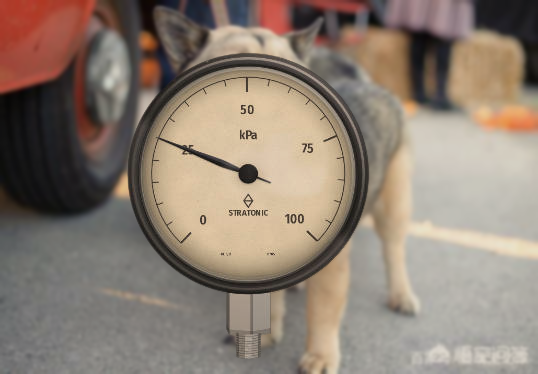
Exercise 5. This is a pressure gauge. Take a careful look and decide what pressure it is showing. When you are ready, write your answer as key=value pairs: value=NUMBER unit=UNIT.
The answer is value=25 unit=kPa
